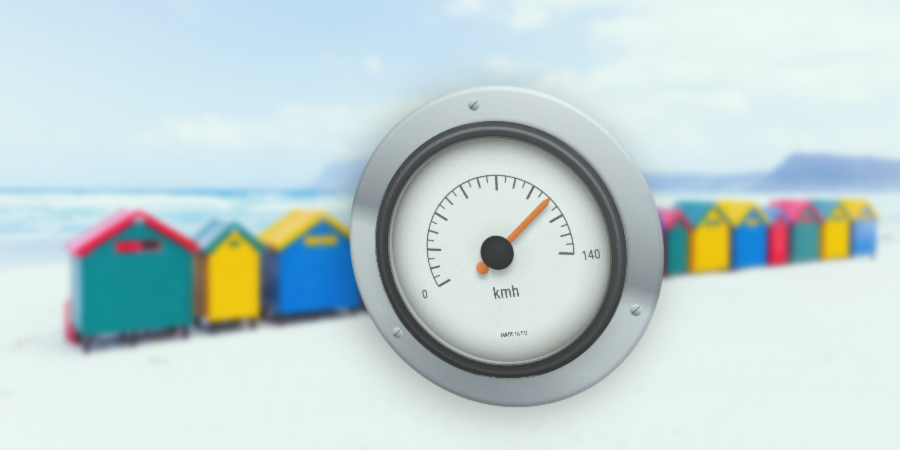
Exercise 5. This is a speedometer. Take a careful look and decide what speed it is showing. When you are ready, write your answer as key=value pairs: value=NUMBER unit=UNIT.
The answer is value=110 unit=km/h
